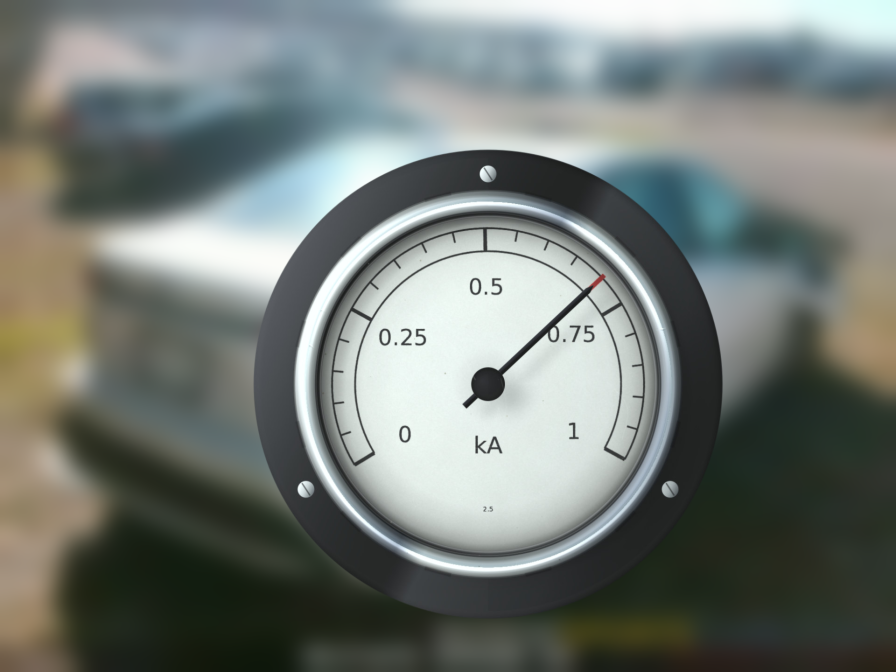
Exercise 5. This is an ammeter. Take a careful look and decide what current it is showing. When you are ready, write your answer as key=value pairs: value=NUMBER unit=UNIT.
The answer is value=0.7 unit=kA
